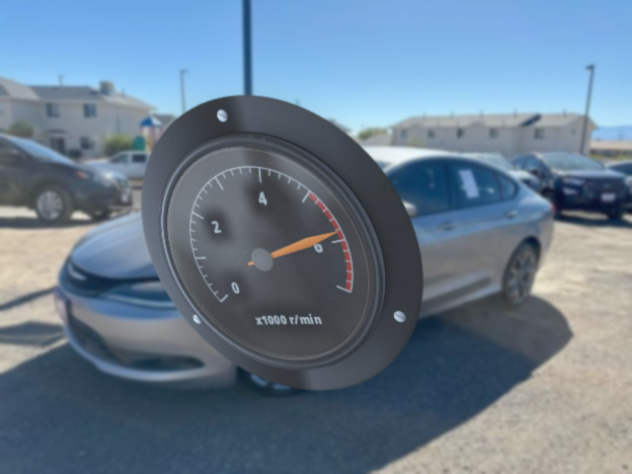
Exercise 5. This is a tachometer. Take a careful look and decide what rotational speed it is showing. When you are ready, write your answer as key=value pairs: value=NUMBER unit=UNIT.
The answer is value=5800 unit=rpm
